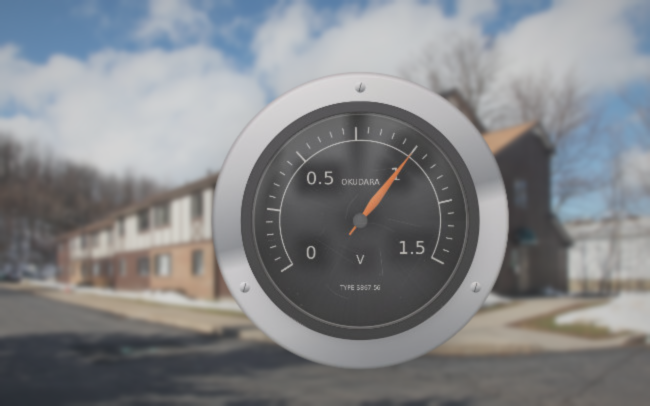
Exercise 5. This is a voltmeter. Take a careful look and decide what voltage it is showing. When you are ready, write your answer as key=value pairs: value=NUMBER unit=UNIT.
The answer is value=1 unit=V
